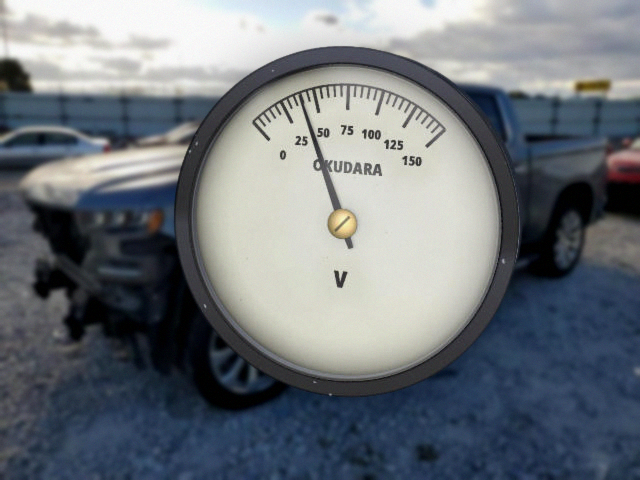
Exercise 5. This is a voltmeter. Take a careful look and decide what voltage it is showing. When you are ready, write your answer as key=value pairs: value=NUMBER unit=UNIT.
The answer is value=40 unit=V
